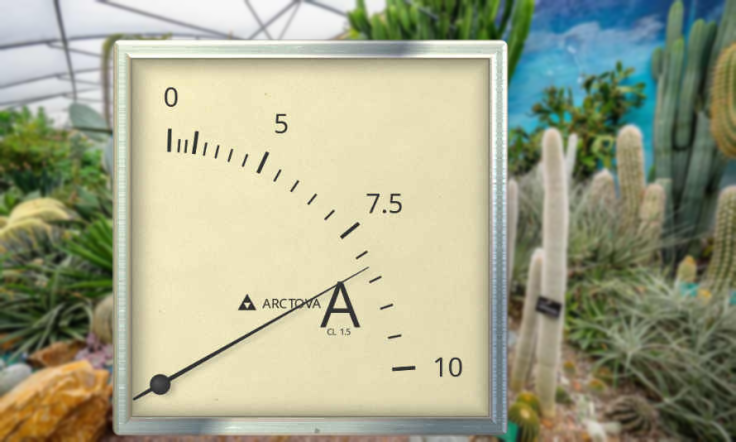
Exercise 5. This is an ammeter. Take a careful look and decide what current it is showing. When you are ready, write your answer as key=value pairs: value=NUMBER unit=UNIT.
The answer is value=8.25 unit=A
